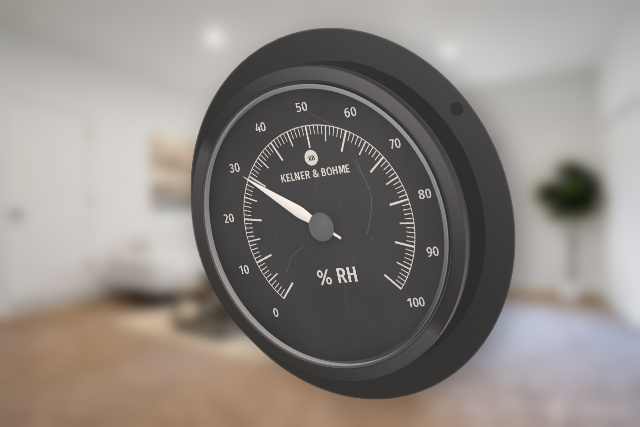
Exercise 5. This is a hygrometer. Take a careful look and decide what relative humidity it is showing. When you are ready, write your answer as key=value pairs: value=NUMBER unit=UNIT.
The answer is value=30 unit=%
